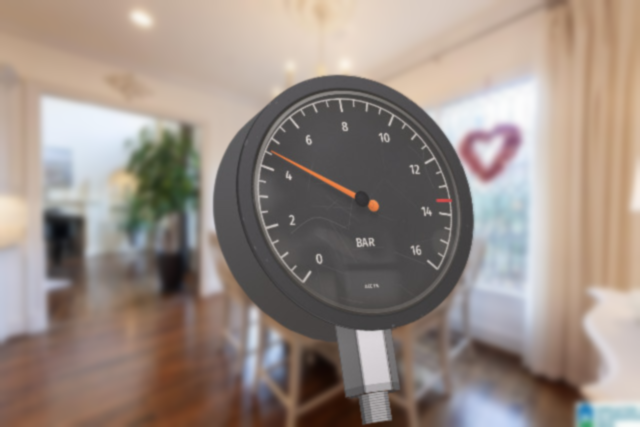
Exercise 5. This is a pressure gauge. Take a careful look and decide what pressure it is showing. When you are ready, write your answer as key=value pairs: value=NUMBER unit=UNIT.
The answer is value=4.5 unit=bar
